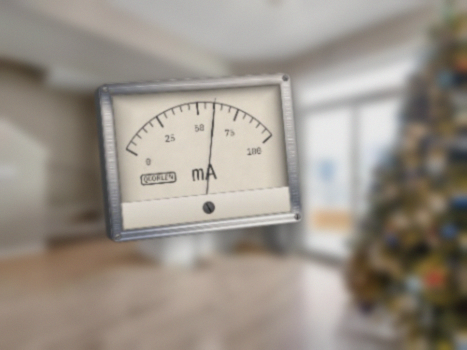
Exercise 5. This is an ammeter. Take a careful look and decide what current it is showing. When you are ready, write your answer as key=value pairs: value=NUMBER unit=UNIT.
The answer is value=60 unit=mA
